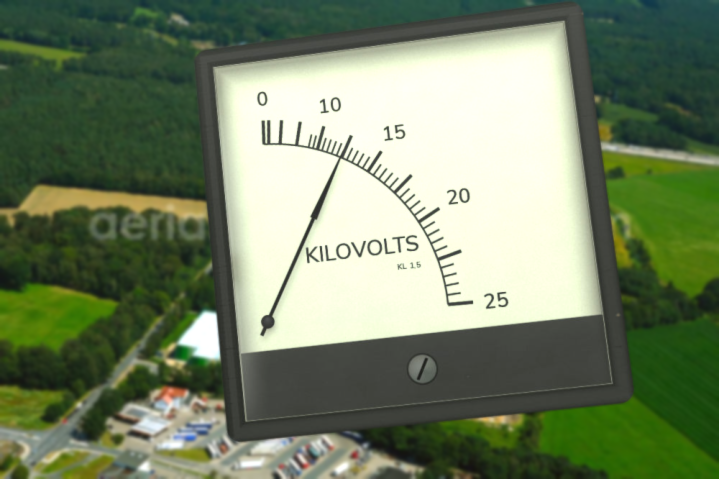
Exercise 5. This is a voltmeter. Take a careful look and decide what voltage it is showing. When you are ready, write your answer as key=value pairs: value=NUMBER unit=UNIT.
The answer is value=12.5 unit=kV
